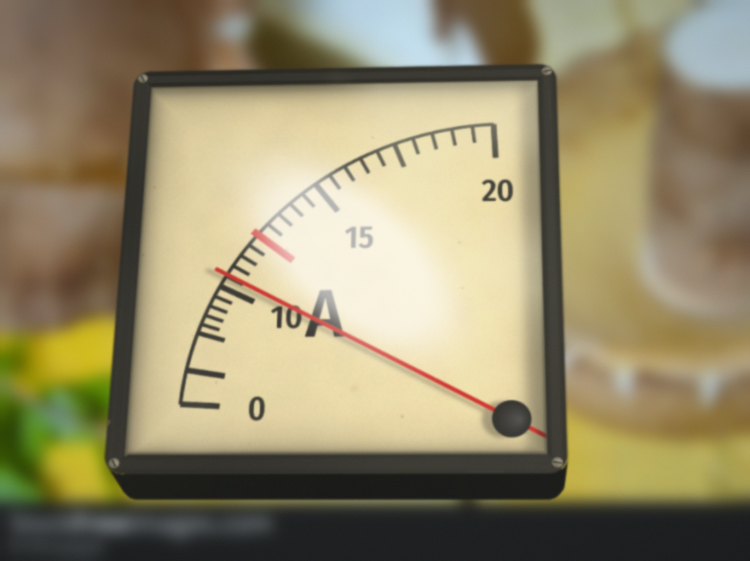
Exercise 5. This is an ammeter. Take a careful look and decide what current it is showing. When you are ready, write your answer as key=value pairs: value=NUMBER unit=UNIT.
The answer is value=10.5 unit=A
